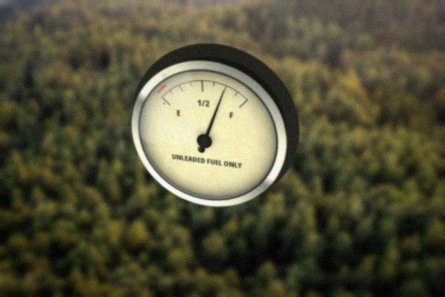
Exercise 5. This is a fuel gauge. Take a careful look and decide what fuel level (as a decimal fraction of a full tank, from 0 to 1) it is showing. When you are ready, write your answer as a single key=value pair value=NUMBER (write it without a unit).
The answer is value=0.75
